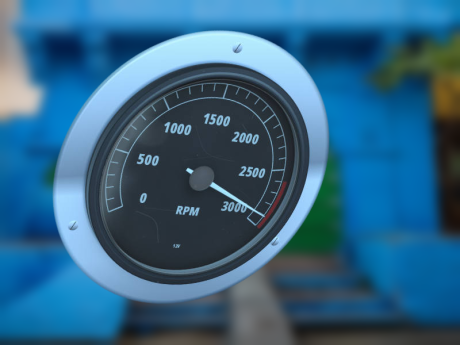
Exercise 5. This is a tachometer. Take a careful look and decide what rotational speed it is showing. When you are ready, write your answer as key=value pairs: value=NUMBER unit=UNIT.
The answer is value=2900 unit=rpm
